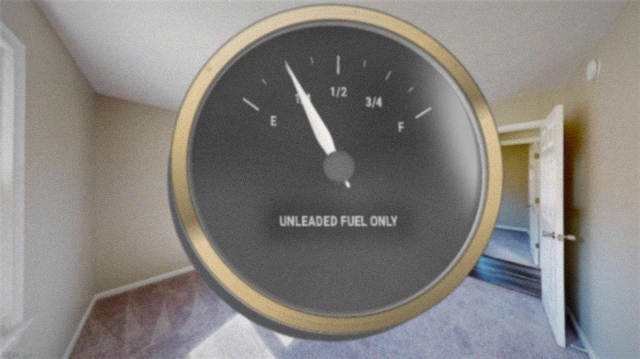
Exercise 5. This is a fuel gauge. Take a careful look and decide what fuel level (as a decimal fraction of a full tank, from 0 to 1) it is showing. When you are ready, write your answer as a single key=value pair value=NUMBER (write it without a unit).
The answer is value=0.25
